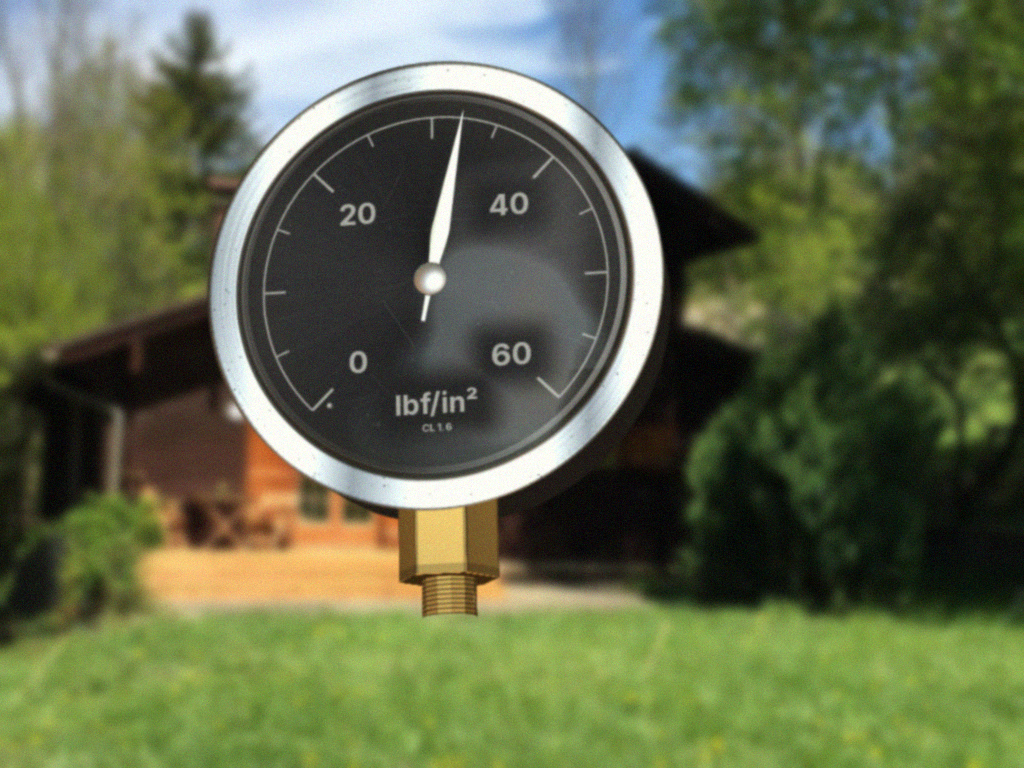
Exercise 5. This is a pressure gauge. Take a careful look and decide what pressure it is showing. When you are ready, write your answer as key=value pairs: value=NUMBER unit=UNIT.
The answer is value=32.5 unit=psi
